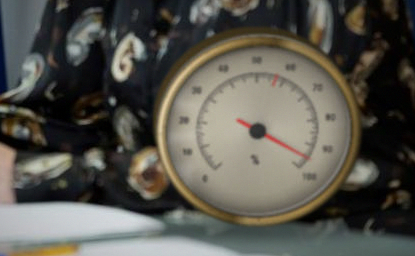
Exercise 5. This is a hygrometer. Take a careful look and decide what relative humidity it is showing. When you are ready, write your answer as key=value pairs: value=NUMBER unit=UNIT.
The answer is value=95 unit=%
